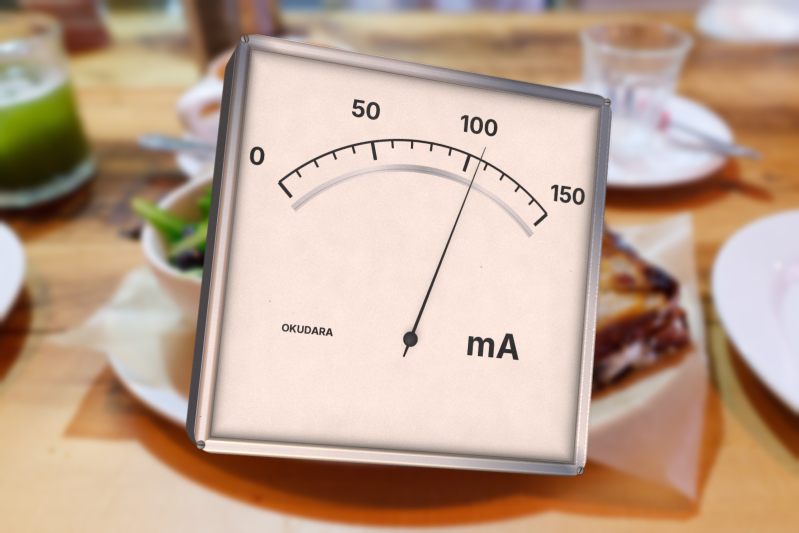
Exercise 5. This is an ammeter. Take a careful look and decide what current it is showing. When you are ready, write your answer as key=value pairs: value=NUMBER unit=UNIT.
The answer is value=105 unit=mA
